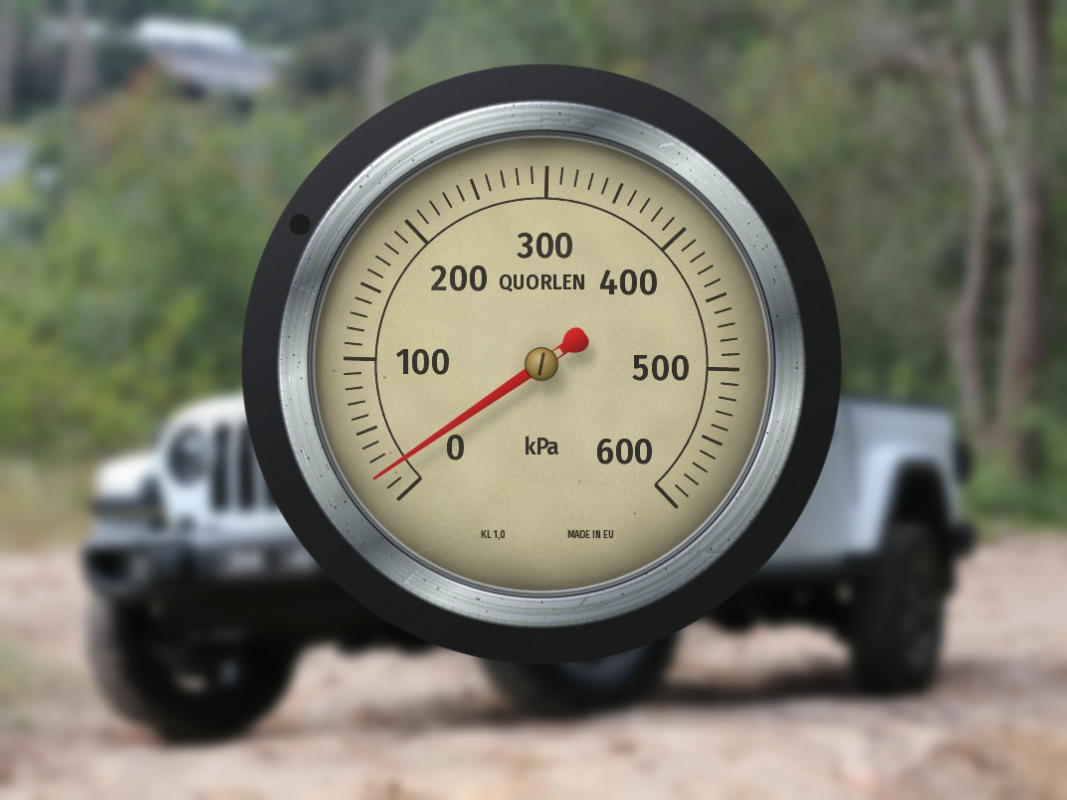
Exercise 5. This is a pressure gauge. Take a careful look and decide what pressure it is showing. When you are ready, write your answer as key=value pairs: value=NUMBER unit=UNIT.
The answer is value=20 unit=kPa
